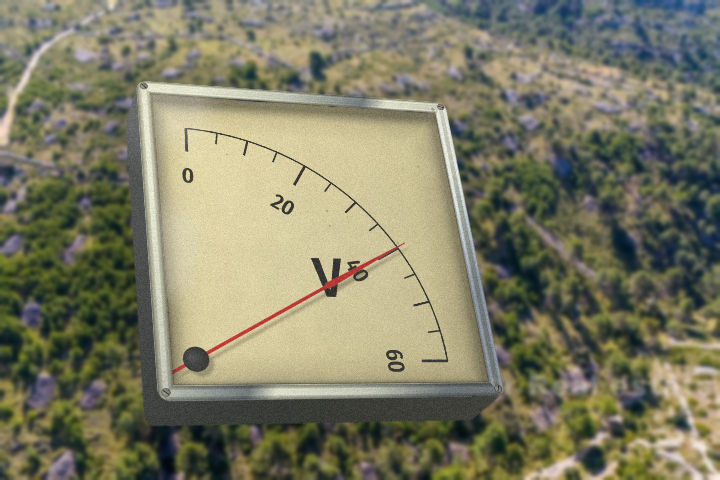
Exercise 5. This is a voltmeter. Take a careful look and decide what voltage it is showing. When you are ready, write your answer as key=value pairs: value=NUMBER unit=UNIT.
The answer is value=40 unit=V
